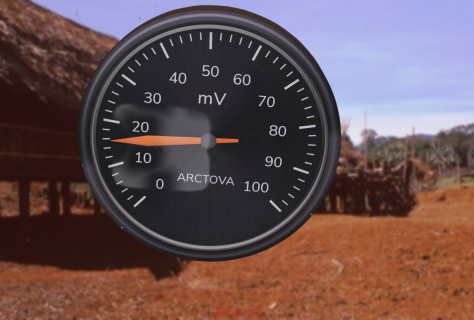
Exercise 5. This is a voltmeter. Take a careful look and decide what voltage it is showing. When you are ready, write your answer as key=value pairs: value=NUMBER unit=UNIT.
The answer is value=16 unit=mV
